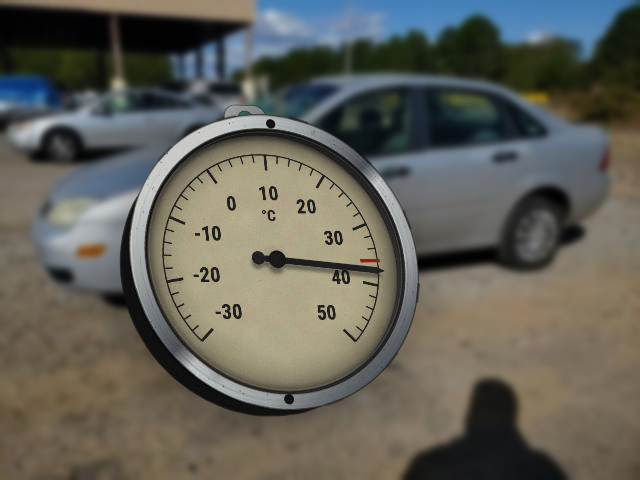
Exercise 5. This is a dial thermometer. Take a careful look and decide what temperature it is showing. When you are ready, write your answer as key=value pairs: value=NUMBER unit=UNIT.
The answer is value=38 unit=°C
